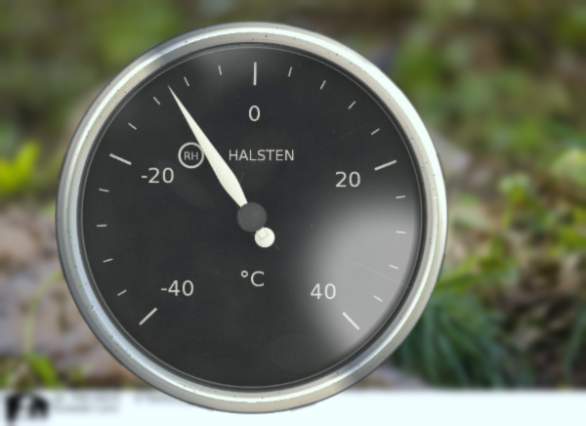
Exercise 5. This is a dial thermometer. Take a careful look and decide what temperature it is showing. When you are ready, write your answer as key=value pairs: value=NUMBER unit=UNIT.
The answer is value=-10 unit=°C
